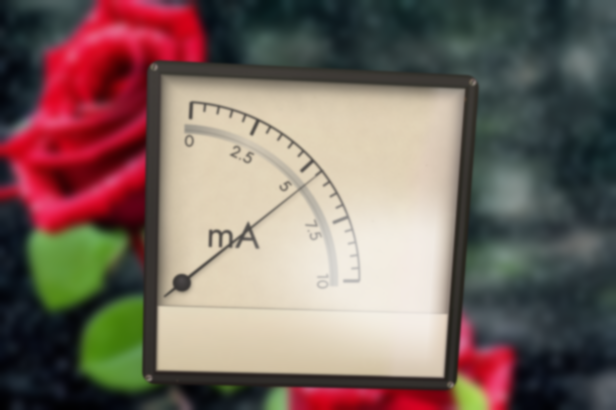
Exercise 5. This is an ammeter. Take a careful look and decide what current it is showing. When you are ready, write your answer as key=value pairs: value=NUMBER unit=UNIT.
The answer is value=5.5 unit=mA
